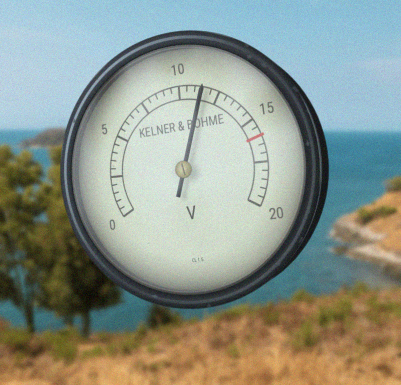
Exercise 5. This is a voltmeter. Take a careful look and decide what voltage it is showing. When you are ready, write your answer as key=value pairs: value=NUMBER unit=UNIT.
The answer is value=11.5 unit=V
